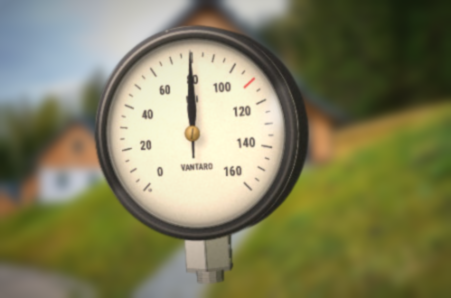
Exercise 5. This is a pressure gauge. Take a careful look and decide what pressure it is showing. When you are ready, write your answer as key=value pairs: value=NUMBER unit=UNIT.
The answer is value=80 unit=psi
